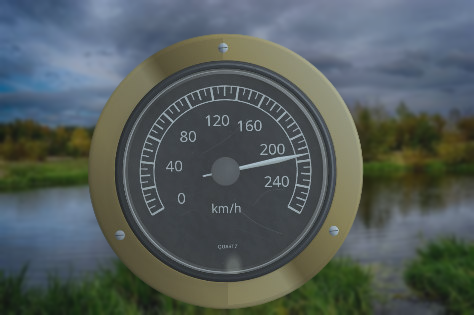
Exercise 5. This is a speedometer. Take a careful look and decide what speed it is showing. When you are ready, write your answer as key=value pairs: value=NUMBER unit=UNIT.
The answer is value=215 unit=km/h
